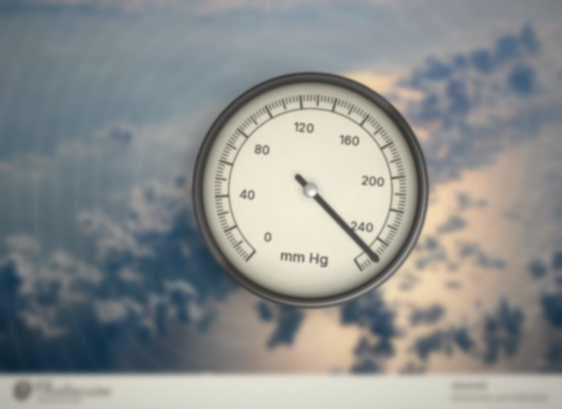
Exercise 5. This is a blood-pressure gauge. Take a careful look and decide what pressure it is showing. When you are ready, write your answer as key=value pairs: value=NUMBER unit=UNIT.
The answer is value=250 unit=mmHg
